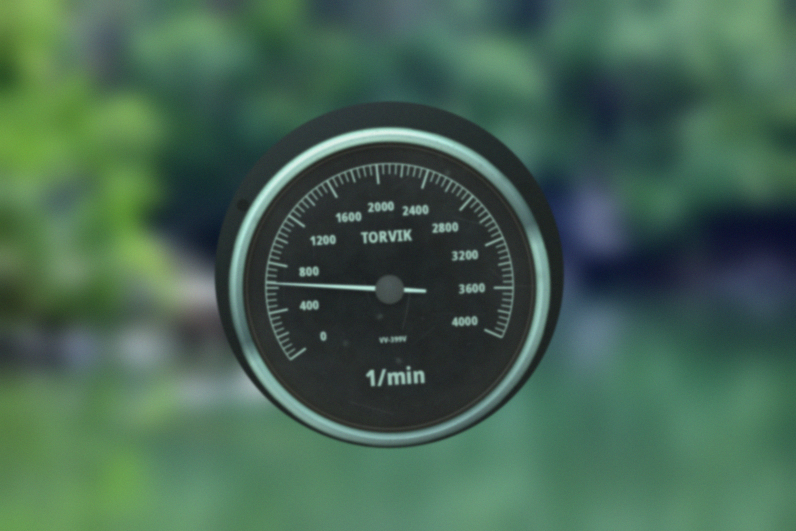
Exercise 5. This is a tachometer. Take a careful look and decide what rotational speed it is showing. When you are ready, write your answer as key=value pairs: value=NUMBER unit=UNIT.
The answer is value=650 unit=rpm
